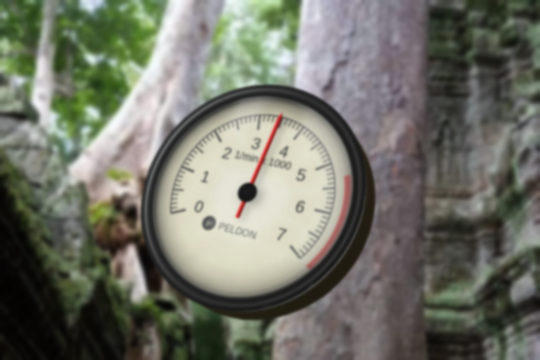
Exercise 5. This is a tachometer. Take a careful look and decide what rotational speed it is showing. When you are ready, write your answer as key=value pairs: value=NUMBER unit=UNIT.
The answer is value=3500 unit=rpm
